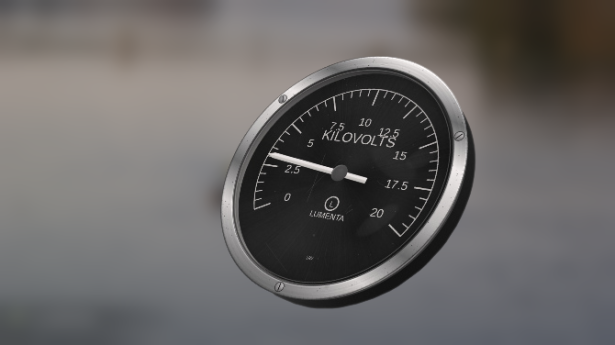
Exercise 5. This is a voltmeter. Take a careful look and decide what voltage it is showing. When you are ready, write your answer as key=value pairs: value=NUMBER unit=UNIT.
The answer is value=3 unit=kV
